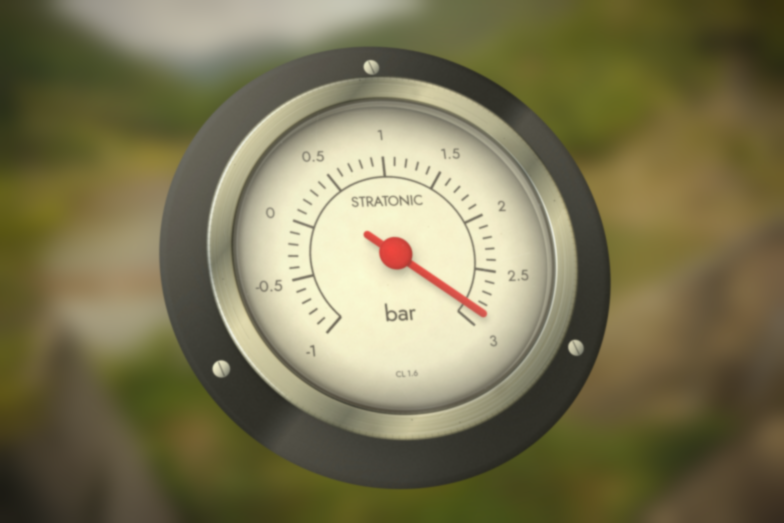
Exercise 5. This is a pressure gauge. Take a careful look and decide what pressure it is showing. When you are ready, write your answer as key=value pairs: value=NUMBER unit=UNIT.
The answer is value=2.9 unit=bar
